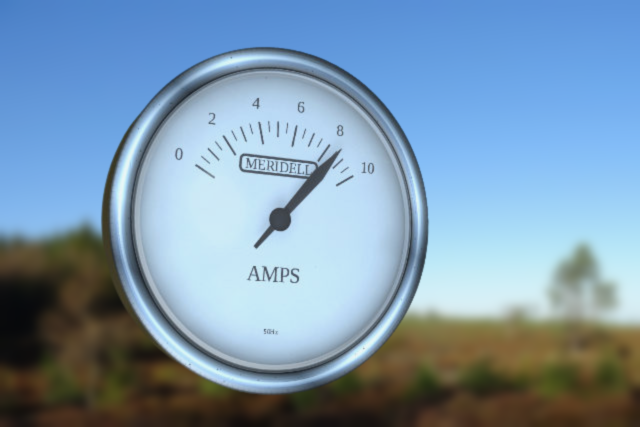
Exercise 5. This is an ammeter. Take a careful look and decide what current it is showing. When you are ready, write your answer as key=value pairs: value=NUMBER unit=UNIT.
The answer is value=8.5 unit=A
